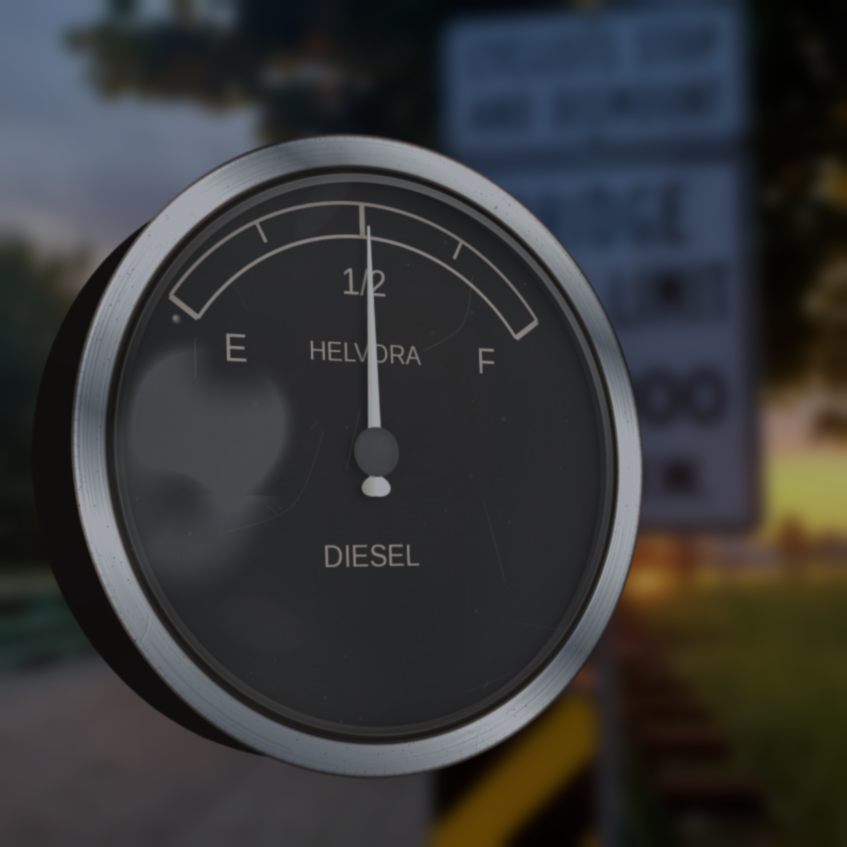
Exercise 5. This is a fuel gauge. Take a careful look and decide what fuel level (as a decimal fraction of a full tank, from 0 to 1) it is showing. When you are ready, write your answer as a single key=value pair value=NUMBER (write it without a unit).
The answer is value=0.5
